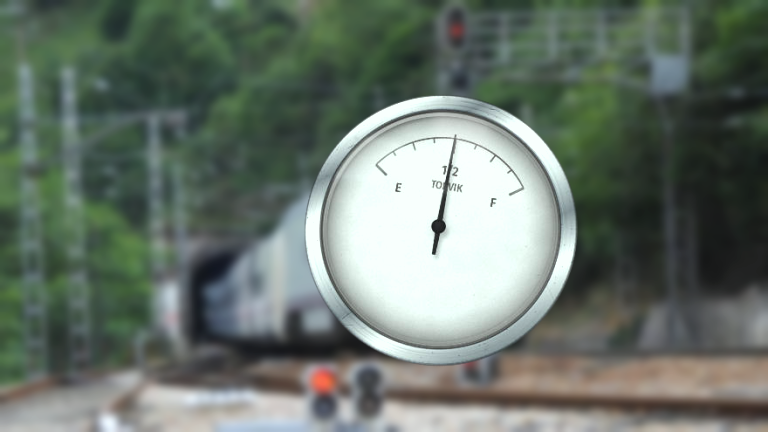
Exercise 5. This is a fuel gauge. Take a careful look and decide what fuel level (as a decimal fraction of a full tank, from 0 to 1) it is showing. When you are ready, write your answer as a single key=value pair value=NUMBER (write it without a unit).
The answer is value=0.5
